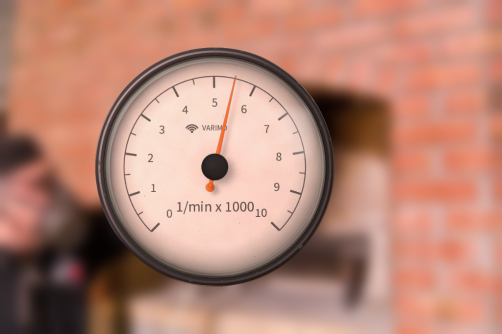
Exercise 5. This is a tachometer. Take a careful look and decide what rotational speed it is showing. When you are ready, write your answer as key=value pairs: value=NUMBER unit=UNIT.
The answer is value=5500 unit=rpm
